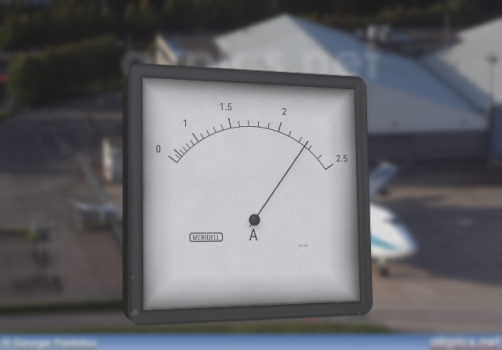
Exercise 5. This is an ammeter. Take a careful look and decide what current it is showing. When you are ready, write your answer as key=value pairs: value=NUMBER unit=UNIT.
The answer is value=2.25 unit=A
